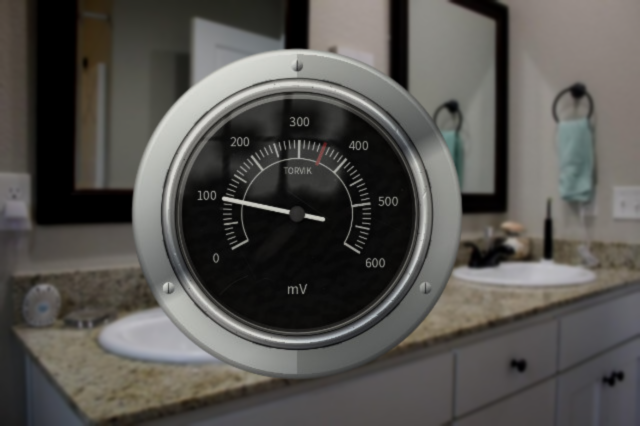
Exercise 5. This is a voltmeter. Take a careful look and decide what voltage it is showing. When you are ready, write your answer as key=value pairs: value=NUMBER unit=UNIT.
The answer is value=100 unit=mV
